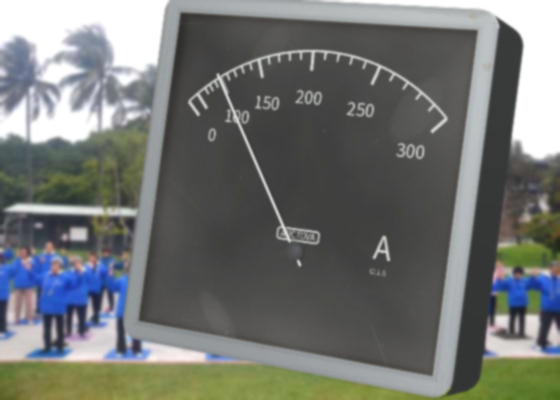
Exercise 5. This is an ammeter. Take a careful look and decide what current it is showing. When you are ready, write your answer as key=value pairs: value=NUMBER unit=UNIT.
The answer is value=100 unit=A
